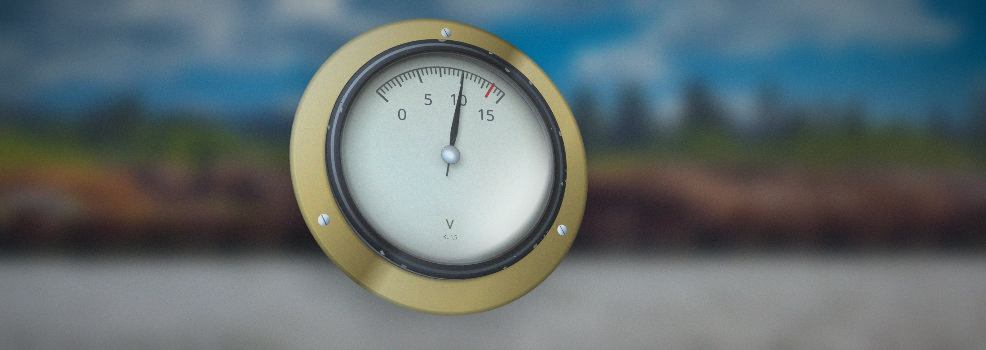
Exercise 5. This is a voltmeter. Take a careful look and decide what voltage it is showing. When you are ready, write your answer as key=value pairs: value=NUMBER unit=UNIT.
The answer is value=10 unit=V
